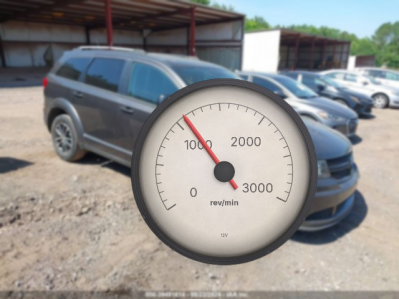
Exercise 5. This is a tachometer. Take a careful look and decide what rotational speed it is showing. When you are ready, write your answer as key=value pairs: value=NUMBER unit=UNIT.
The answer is value=1100 unit=rpm
